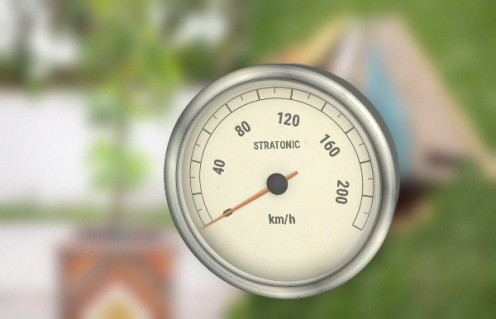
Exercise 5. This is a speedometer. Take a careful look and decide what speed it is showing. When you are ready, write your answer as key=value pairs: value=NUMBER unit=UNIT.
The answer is value=0 unit=km/h
